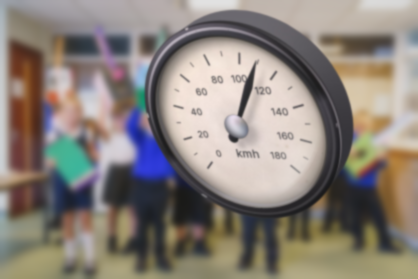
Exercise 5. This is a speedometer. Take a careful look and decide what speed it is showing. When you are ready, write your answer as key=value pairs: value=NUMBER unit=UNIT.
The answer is value=110 unit=km/h
